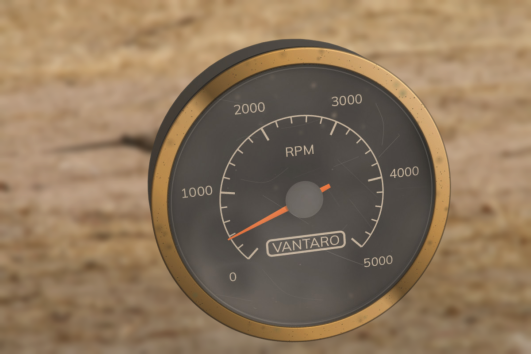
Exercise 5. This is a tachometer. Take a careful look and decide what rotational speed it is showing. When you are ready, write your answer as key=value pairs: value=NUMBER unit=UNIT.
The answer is value=400 unit=rpm
